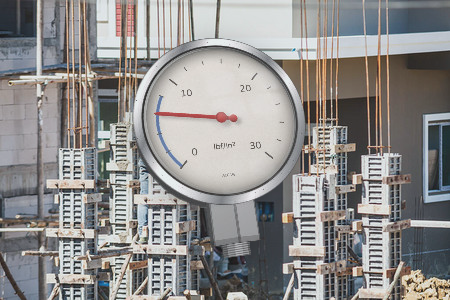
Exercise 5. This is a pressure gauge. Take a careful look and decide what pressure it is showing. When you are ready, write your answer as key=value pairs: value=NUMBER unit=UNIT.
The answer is value=6 unit=psi
